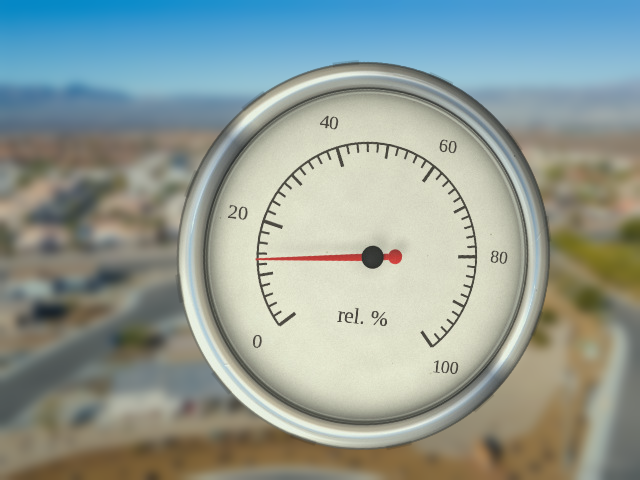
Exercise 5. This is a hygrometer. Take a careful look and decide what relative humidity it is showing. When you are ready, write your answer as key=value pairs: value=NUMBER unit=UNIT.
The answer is value=13 unit=%
